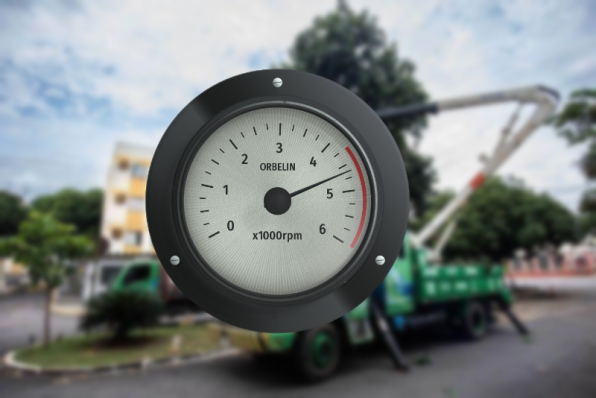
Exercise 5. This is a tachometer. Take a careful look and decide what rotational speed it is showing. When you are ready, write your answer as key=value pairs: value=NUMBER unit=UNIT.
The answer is value=4625 unit=rpm
